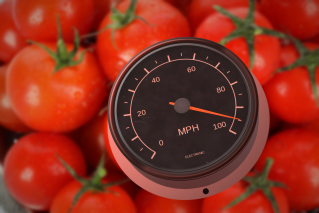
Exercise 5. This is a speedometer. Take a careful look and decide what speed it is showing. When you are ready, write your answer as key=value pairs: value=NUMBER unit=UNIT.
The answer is value=95 unit=mph
